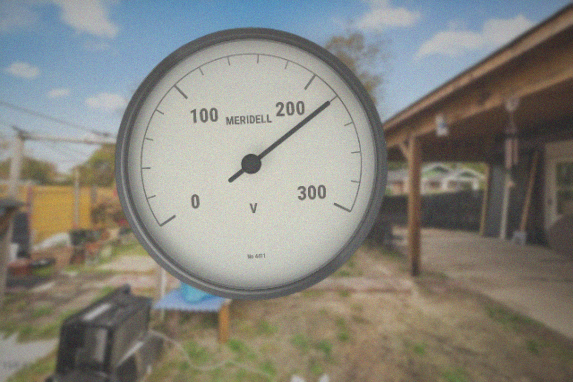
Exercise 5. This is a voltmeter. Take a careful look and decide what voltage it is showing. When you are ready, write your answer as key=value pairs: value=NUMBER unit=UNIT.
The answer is value=220 unit=V
